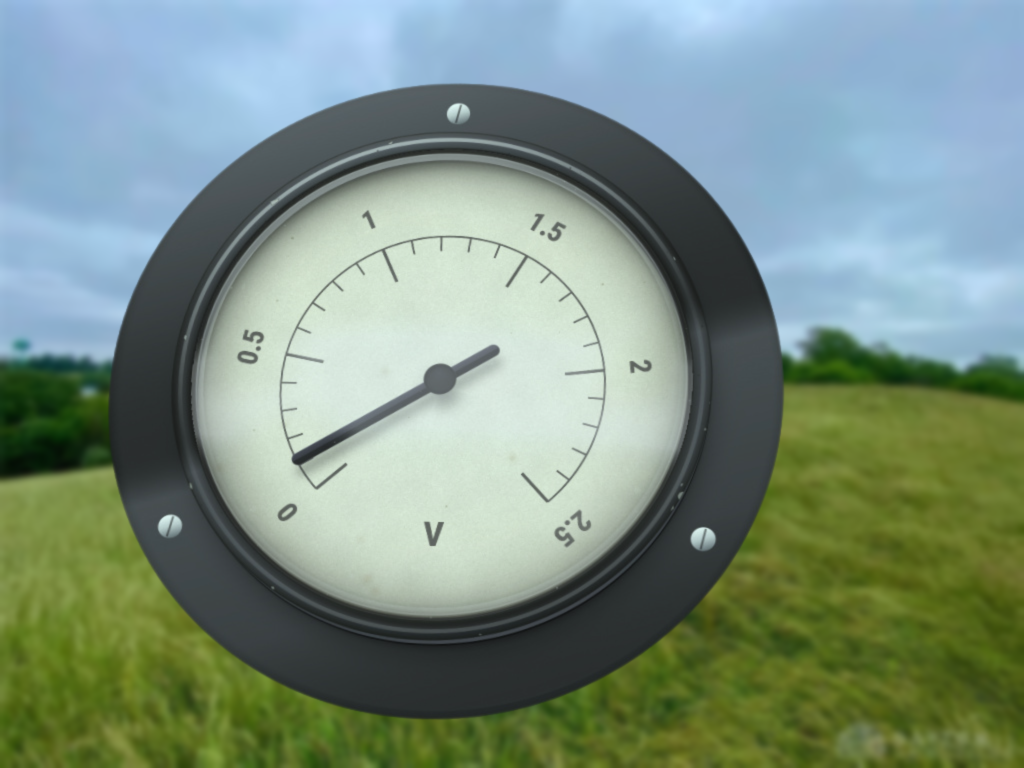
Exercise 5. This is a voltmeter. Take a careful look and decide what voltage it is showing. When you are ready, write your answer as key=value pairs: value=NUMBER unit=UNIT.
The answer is value=0.1 unit=V
